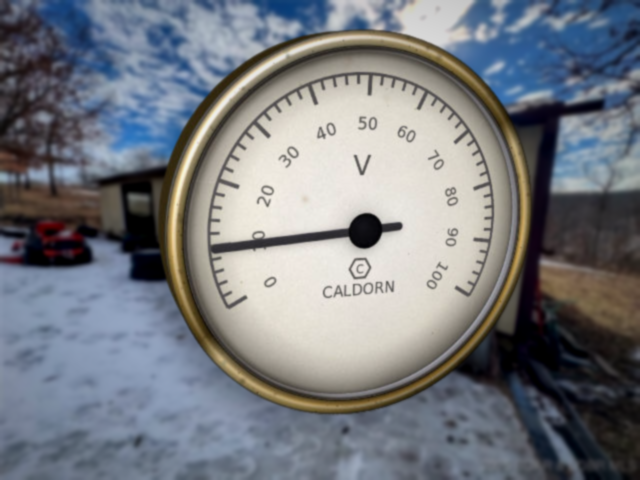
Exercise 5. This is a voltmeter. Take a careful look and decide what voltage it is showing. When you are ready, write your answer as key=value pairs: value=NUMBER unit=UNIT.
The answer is value=10 unit=V
